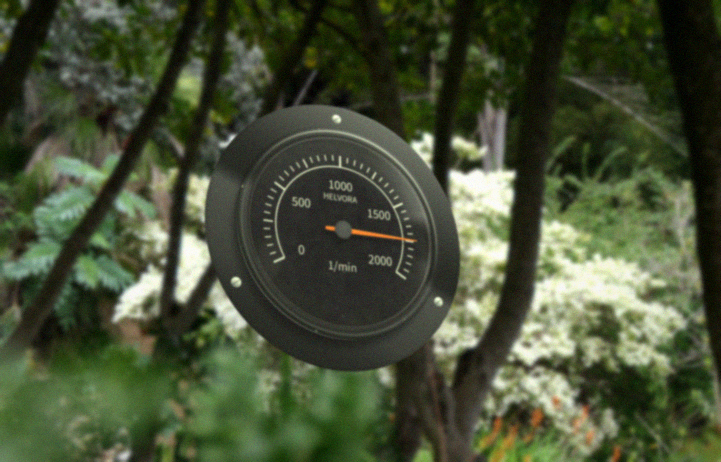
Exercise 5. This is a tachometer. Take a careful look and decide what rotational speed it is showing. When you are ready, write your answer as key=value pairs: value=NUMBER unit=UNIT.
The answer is value=1750 unit=rpm
